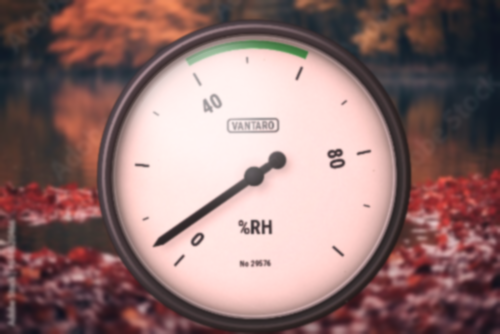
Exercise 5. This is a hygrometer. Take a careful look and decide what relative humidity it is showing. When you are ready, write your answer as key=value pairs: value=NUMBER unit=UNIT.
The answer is value=5 unit=%
